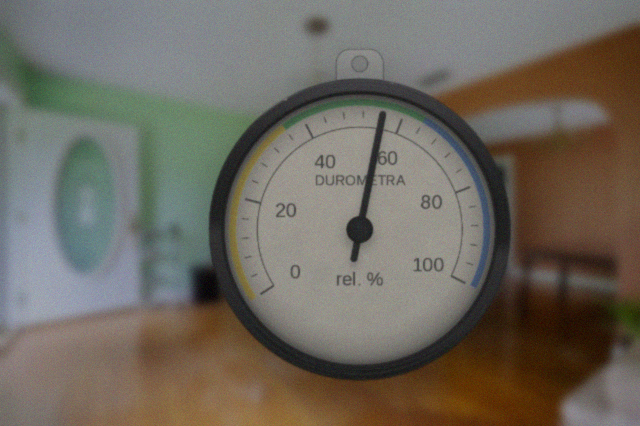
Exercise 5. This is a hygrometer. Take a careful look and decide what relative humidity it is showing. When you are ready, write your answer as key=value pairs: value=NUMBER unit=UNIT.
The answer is value=56 unit=%
